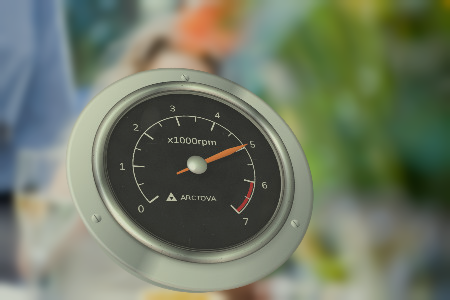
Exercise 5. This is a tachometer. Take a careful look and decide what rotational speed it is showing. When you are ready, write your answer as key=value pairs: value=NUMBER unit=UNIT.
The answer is value=5000 unit=rpm
